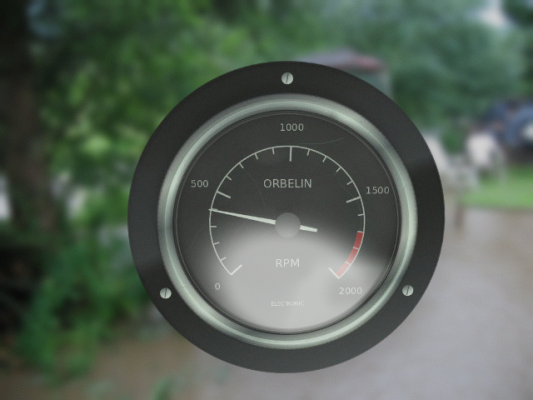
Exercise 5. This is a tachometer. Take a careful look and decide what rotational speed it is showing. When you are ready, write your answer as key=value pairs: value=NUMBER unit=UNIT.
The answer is value=400 unit=rpm
